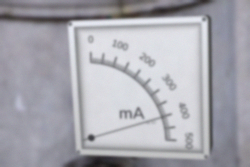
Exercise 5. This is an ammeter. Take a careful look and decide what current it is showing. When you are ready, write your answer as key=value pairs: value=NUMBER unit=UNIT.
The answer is value=400 unit=mA
